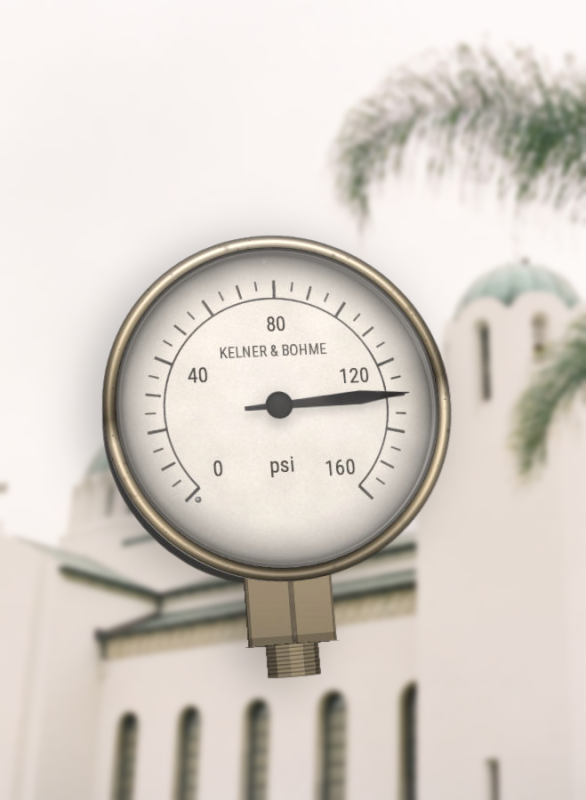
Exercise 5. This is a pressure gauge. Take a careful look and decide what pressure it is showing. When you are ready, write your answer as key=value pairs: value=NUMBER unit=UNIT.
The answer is value=130 unit=psi
